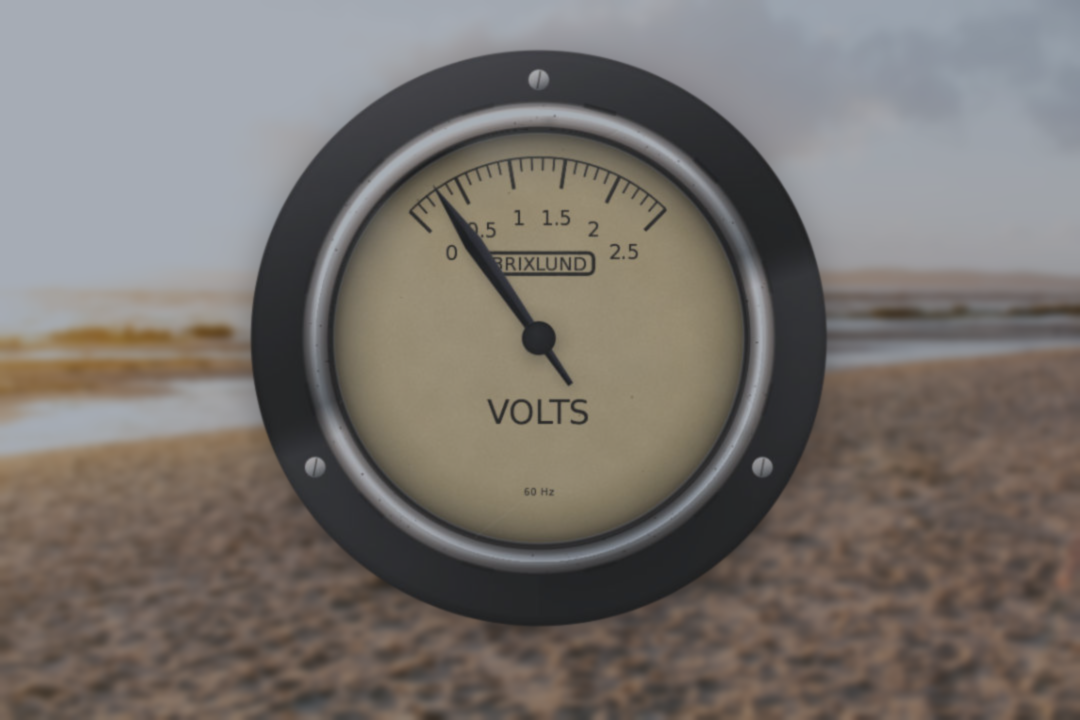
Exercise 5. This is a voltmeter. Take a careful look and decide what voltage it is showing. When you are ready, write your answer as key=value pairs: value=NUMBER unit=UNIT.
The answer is value=0.3 unit=V
